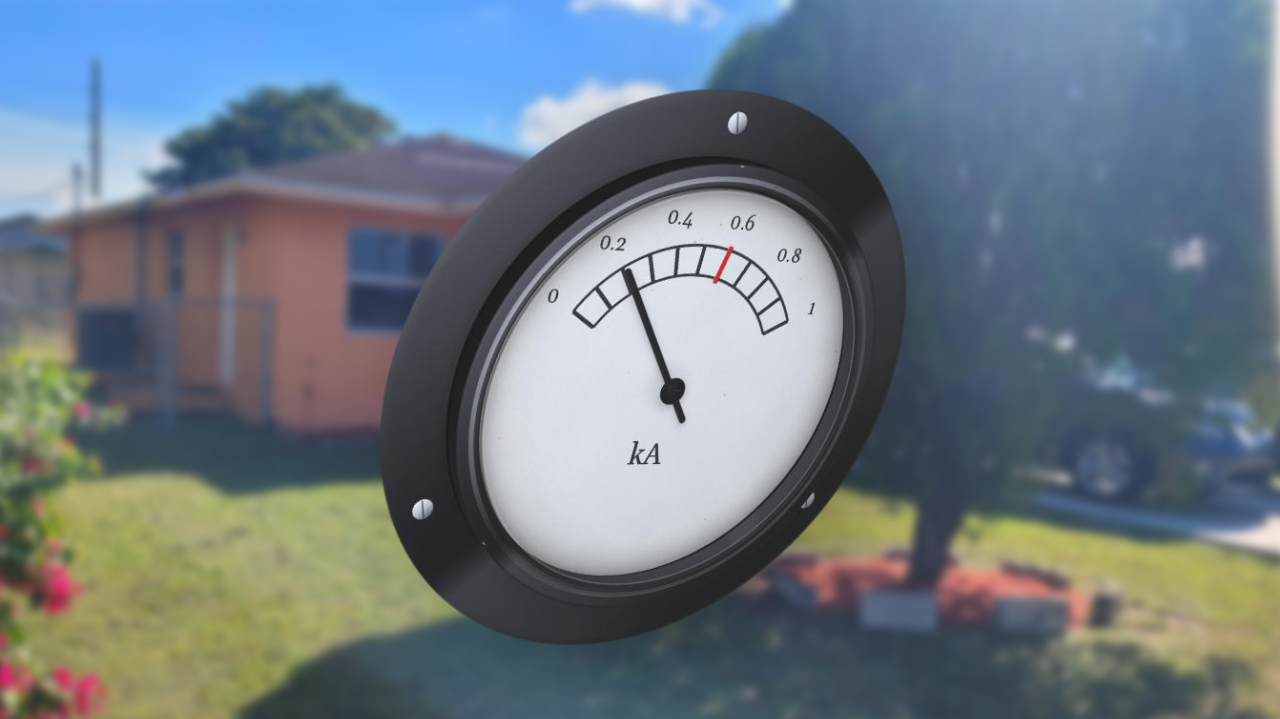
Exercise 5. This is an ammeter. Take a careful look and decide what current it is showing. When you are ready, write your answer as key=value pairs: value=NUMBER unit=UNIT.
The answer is value=0.2 unit=kA
